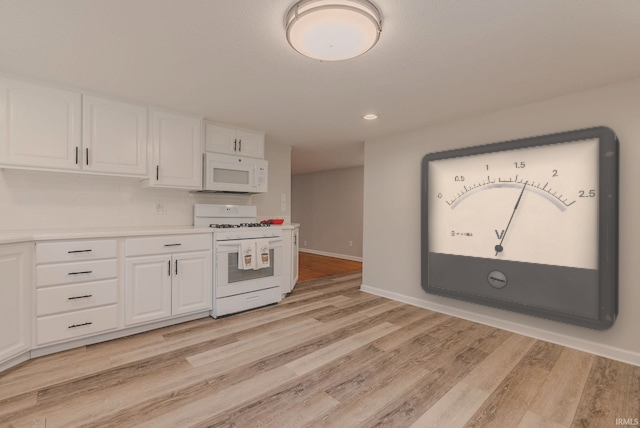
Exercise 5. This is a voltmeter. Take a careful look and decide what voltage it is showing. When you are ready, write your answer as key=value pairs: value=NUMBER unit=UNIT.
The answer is value=1.7 unit=V
